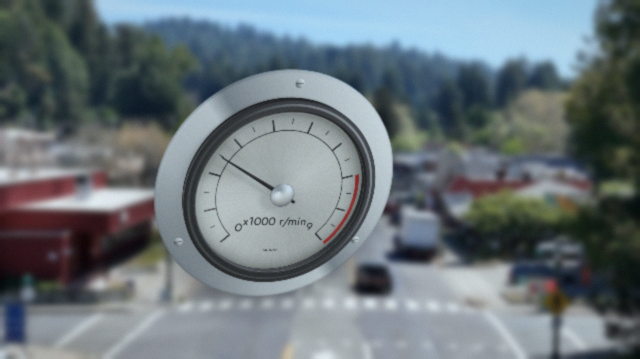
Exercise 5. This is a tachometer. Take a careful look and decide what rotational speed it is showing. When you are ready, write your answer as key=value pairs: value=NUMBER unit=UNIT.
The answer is value=2500 unit=rpm
